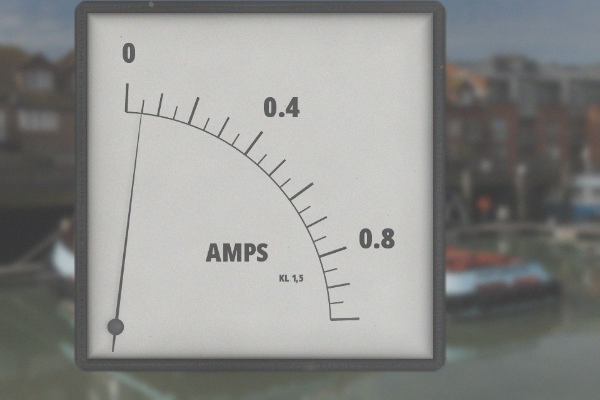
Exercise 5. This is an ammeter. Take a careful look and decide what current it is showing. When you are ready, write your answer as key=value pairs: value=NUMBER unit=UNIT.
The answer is value=0.05 unit=A
